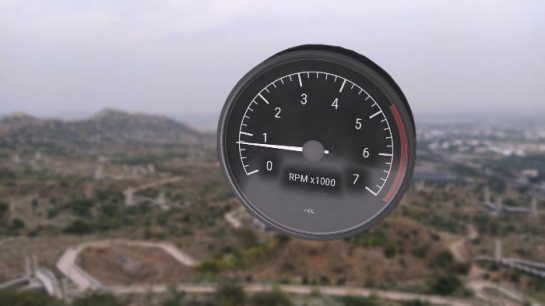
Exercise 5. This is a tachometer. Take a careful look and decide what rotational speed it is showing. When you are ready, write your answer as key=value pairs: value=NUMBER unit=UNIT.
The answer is value=800 unit=rpm
